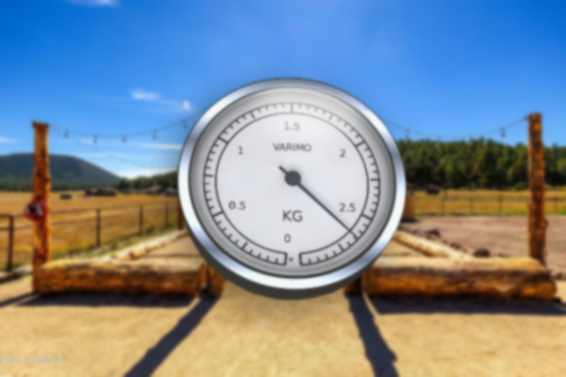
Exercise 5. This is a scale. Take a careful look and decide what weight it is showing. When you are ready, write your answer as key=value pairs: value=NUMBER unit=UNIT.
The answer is value=2.65 unit=kg
